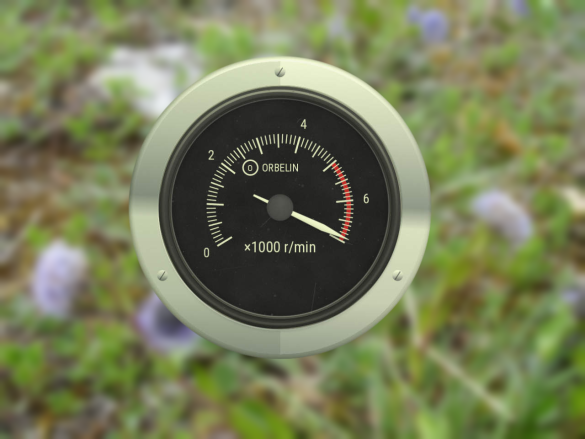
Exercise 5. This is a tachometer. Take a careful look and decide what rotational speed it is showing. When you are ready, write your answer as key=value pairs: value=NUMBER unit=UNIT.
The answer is value=6900 unit=rpm
